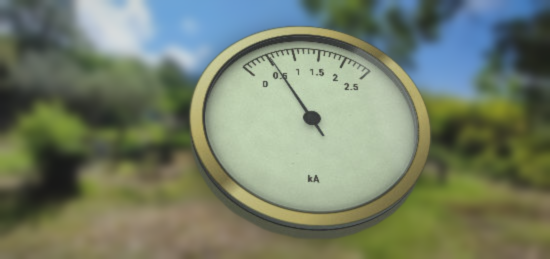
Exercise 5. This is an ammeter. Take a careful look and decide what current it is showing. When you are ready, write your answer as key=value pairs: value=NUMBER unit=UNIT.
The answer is value=0.5 unit=kA
